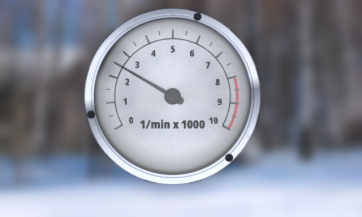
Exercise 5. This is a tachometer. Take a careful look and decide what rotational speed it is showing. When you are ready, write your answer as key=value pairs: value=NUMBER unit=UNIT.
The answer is value=2500 unit=rpm
